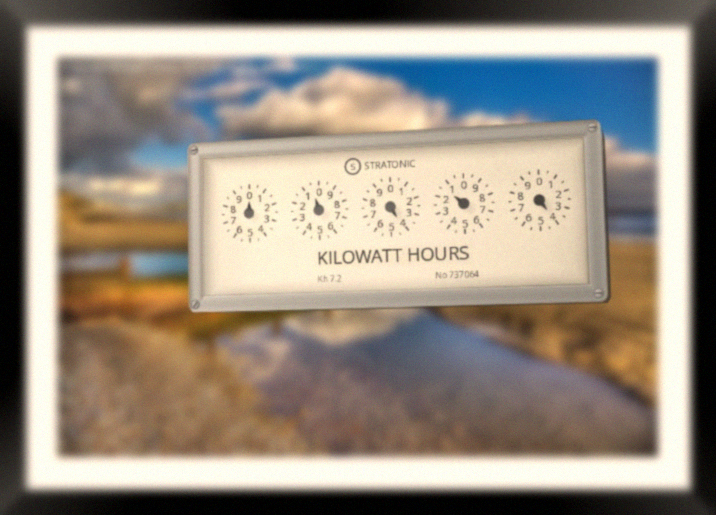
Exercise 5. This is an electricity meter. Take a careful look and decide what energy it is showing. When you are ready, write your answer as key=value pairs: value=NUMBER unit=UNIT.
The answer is value=414 unit=kWh
